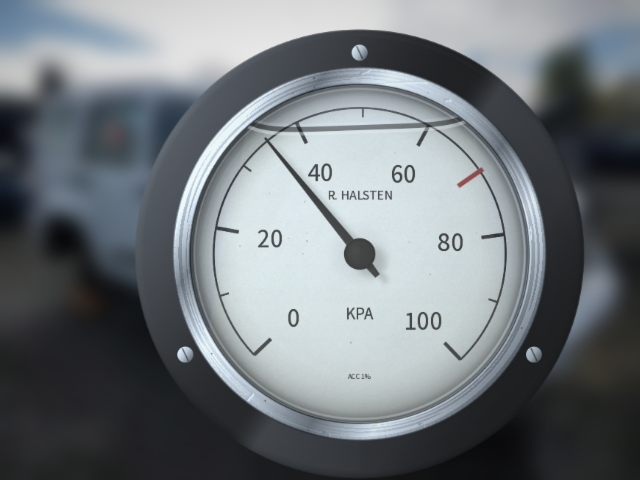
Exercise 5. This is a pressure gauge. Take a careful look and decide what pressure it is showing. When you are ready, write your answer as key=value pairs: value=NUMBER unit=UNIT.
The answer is value=35 unit=kPa
